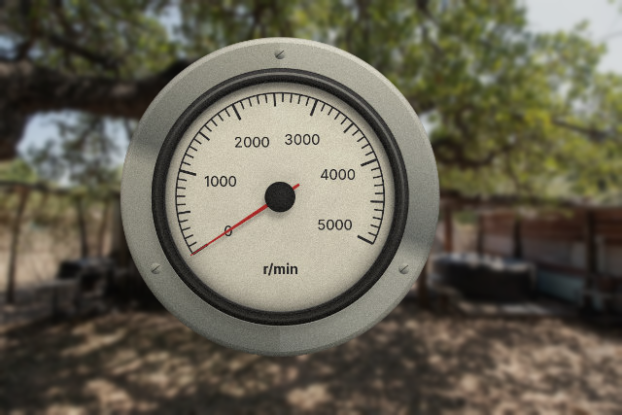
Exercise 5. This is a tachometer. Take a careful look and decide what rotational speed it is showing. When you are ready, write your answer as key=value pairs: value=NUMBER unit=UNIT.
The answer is value=0 unit=rpm
